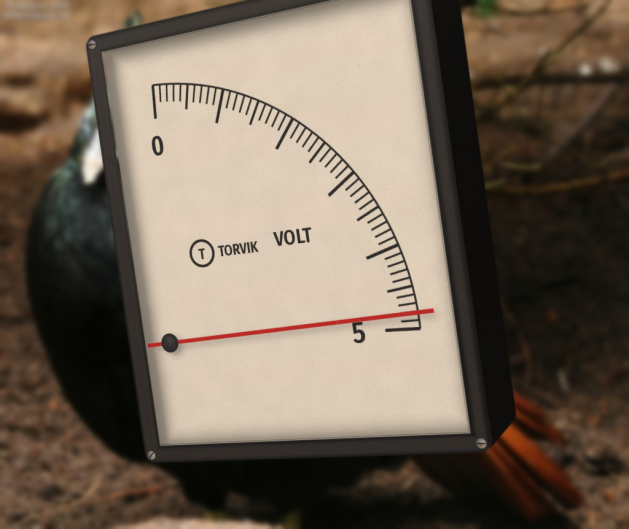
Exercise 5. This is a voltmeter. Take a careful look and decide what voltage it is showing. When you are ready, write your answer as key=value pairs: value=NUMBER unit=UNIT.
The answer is value=4.8 unit=V
